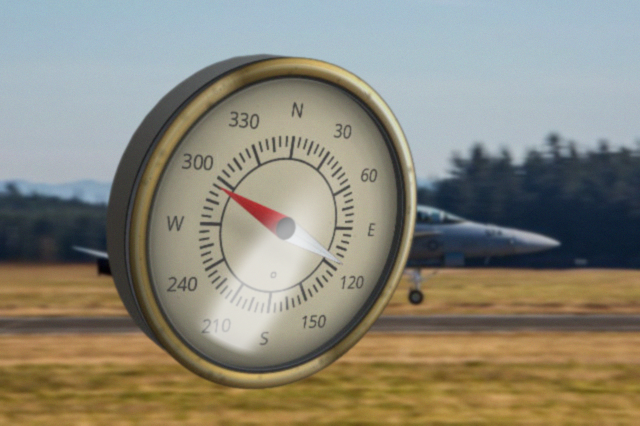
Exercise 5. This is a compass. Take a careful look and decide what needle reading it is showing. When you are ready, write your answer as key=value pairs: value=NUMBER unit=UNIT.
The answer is value=295 unit=°
